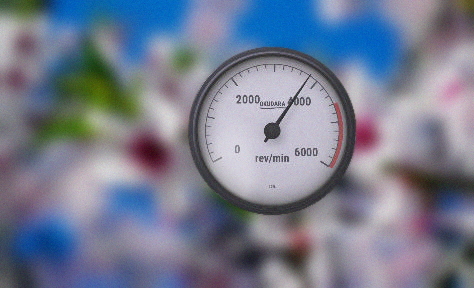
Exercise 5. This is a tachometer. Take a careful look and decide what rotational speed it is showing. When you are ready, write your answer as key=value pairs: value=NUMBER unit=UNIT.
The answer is value=3800 unit=rpm
